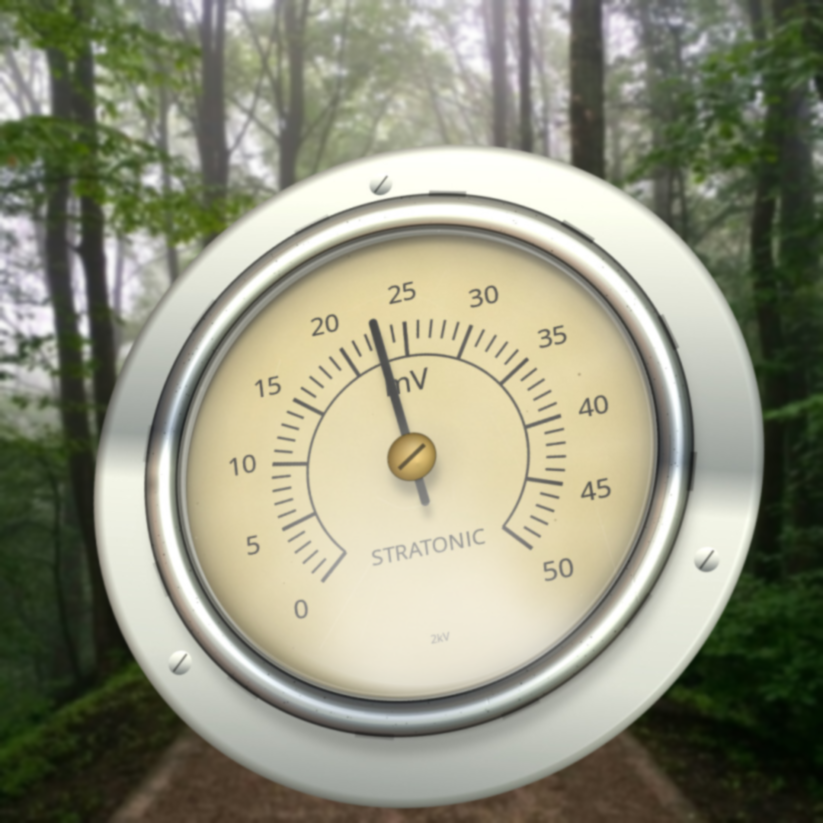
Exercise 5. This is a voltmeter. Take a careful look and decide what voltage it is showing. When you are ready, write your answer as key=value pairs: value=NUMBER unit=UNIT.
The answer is value=23 unit=mV
